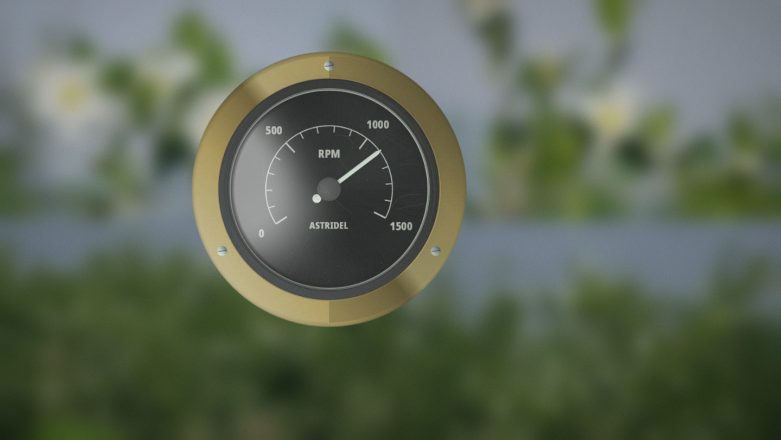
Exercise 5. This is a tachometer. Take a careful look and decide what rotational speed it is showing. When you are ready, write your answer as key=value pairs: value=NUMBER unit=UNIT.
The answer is value=1100 unit=rpm
